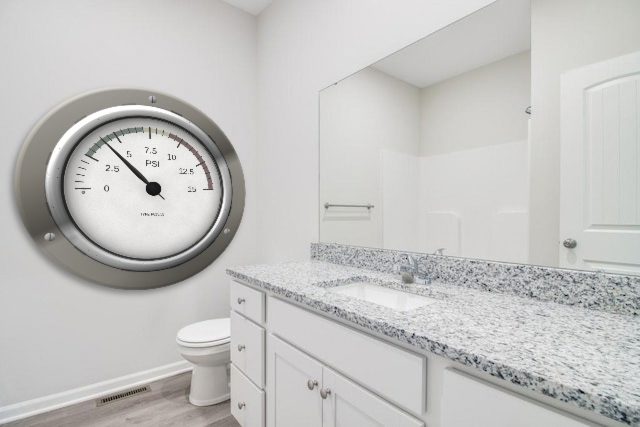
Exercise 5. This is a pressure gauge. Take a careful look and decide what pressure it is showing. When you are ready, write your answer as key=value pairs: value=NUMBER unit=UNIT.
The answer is value=4 unit=psi
